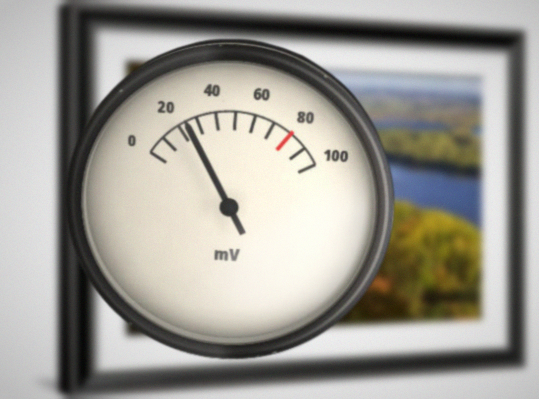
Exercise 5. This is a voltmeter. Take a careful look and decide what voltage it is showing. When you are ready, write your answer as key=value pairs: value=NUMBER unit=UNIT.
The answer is value=25 unit=mV
